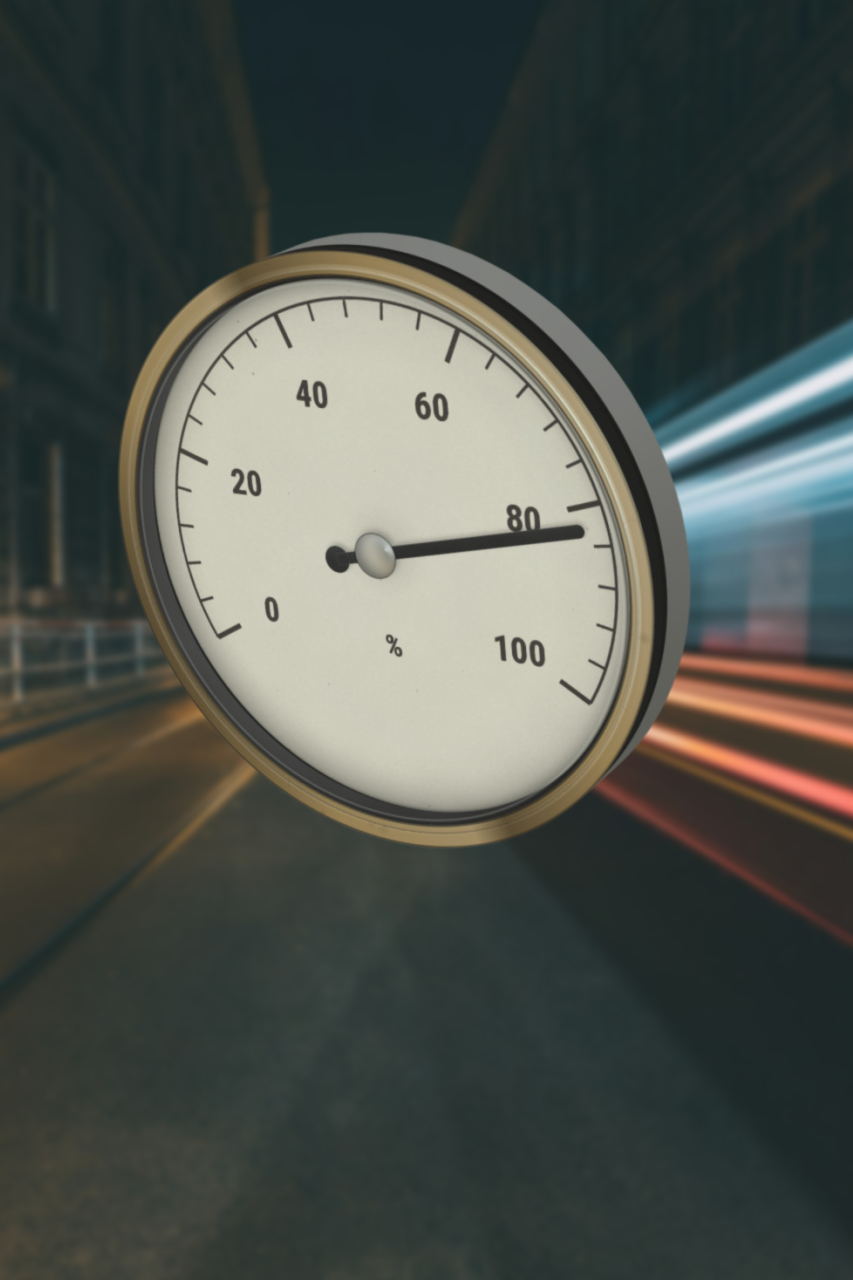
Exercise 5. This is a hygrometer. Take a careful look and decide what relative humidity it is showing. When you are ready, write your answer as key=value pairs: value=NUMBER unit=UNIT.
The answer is value=82 unit=%
